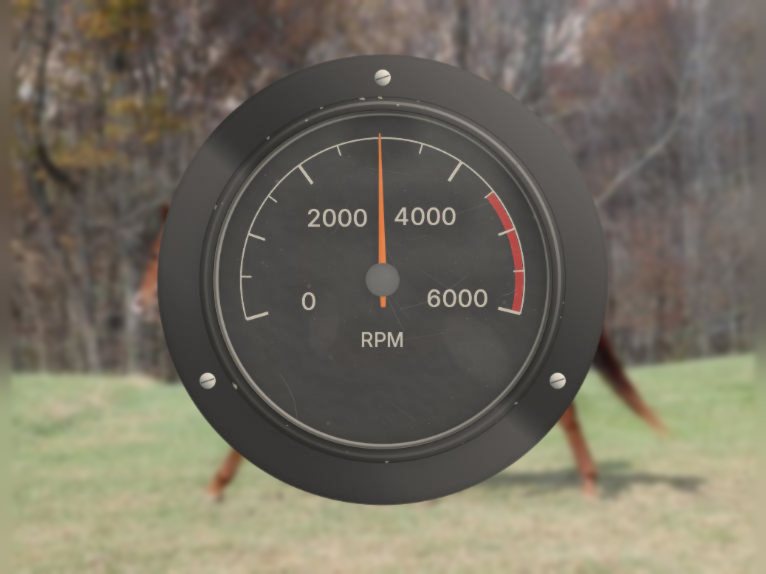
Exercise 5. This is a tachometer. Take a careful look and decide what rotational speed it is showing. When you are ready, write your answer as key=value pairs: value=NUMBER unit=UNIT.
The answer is value=3000 unit=rpm
